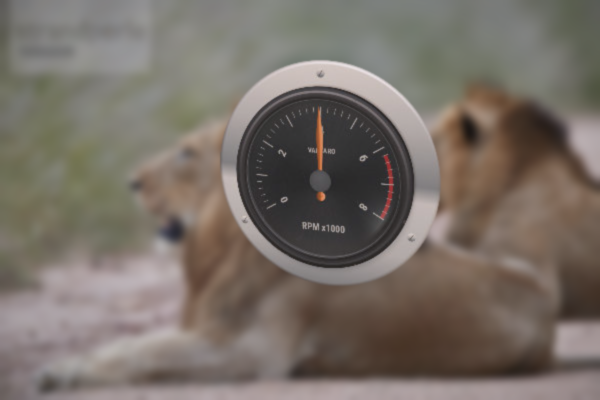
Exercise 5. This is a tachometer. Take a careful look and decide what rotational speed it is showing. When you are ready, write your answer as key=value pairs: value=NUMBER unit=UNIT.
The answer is value=4000 unit=rpm
